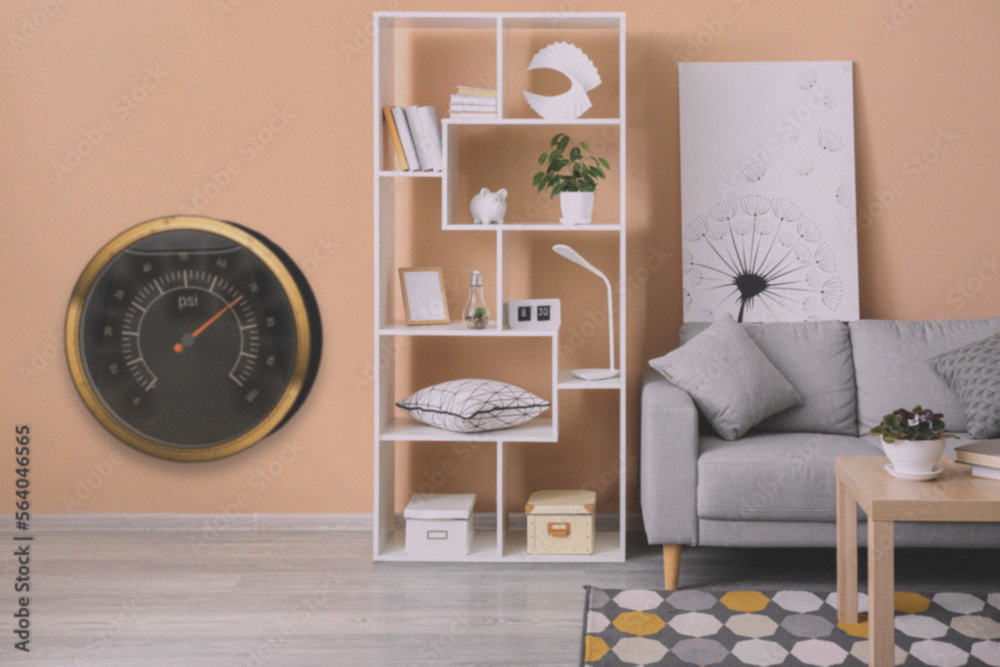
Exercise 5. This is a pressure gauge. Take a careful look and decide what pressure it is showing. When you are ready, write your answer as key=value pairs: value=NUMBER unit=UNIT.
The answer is value=70 unit=psi
